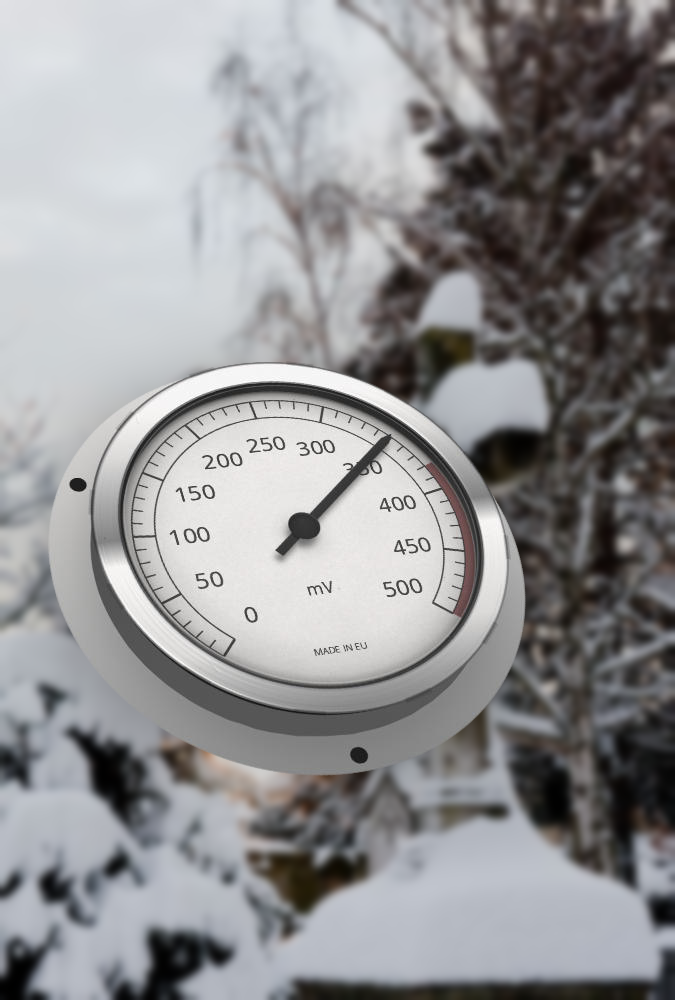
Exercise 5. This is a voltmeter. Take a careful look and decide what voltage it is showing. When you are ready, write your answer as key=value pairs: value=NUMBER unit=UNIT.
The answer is value=350 unit=mV
